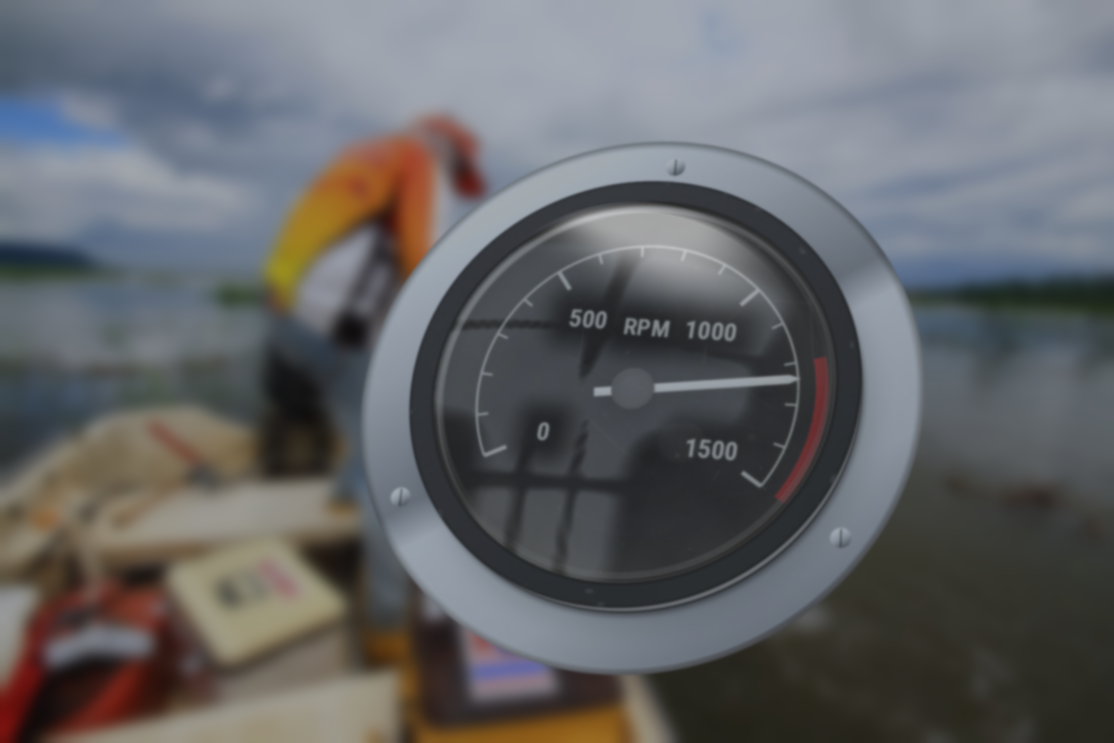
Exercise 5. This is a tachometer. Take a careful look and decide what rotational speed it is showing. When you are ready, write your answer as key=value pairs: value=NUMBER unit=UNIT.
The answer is value=1250 unit=rpm
